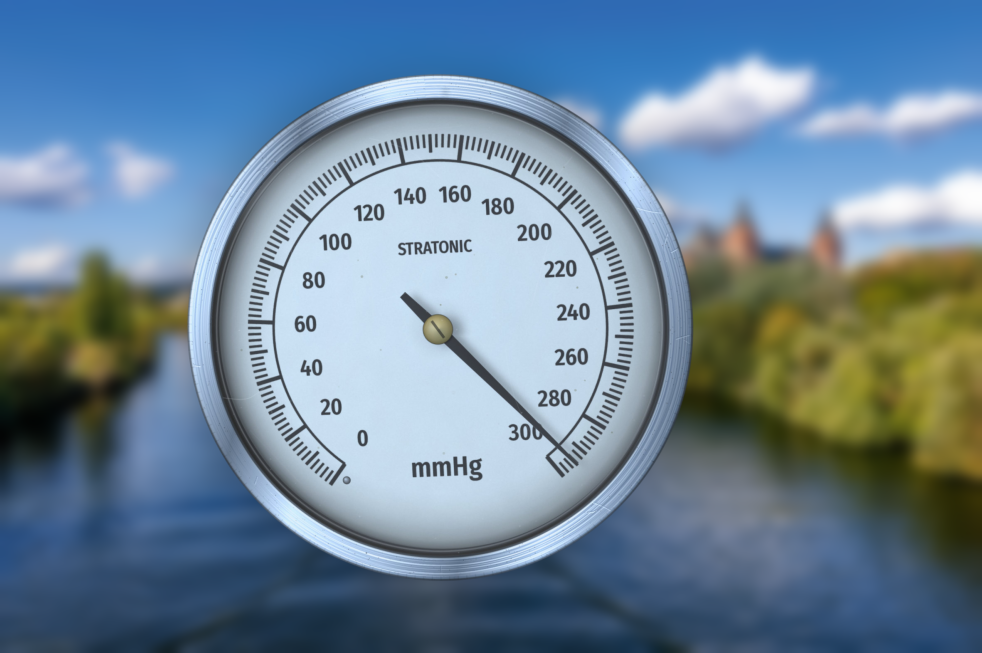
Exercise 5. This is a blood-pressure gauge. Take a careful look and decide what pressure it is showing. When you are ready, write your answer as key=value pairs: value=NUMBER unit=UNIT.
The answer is value=294 unit=mmHg
